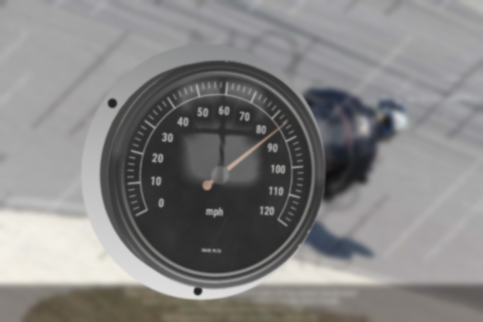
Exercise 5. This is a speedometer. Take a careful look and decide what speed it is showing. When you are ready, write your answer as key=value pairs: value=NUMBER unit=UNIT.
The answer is value=84 unit=mph
